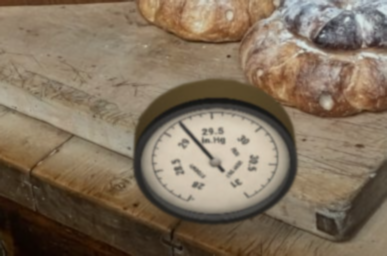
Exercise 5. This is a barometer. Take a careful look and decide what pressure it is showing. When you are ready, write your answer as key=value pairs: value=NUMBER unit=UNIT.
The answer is value=29.2 unit=inHg
